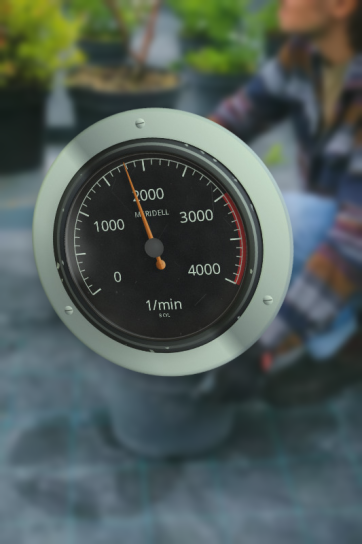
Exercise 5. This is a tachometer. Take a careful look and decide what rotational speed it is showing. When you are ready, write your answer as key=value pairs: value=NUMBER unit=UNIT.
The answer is value=1800 unit=rpm
